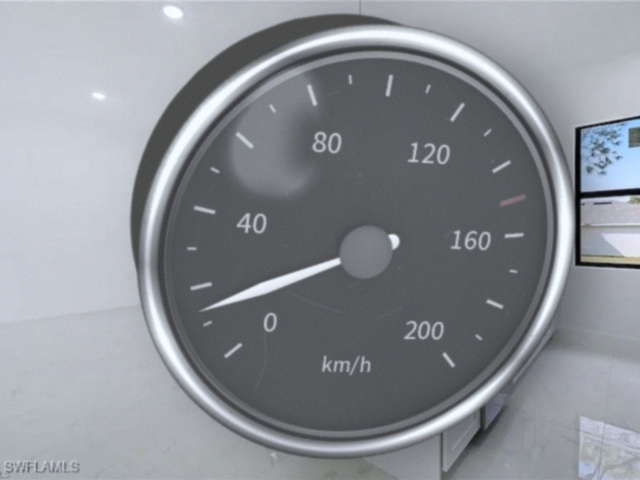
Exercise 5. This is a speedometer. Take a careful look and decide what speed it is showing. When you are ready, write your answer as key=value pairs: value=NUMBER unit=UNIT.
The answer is value=15 unit=km/h
